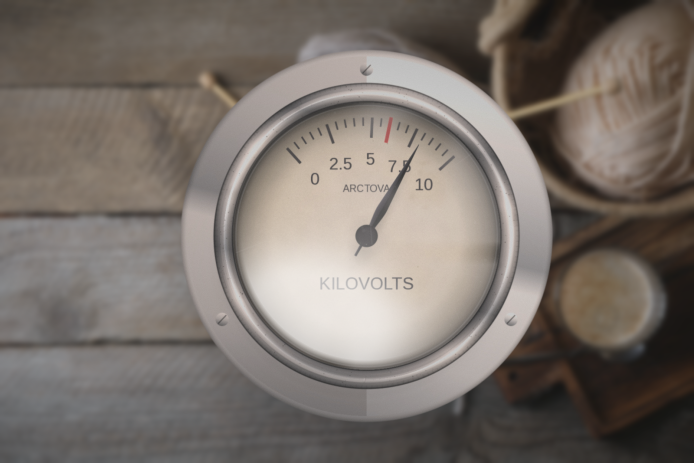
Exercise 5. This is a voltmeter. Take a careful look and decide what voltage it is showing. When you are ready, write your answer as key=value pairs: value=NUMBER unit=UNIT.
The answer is value=8 unit=kV
